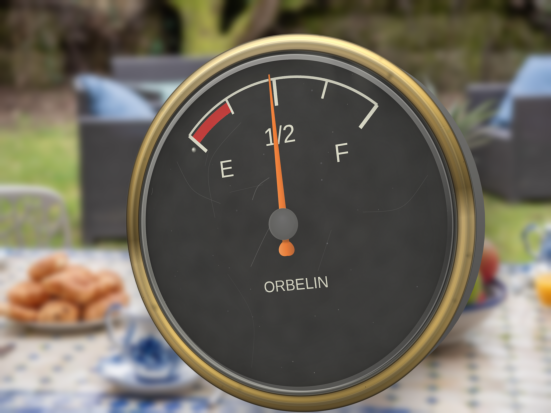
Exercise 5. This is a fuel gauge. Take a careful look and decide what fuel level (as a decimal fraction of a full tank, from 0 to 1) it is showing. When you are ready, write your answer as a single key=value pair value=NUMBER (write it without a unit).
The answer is value=0.5
